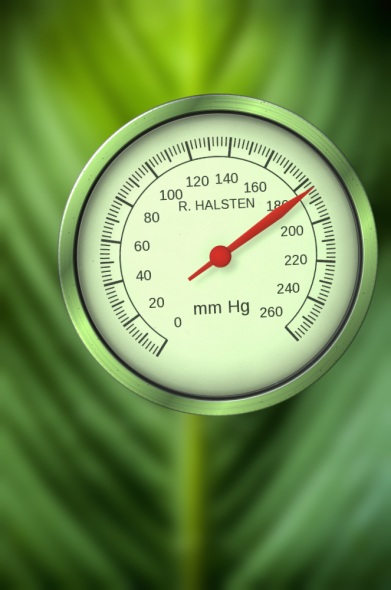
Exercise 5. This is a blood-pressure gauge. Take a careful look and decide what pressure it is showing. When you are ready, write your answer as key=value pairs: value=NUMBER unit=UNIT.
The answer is value=184 unit=mmHg
